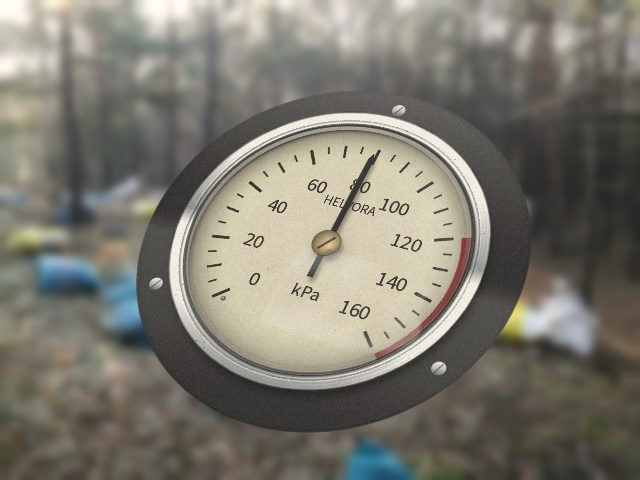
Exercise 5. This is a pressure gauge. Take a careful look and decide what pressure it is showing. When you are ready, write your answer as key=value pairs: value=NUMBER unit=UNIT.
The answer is value=80 unit=kPa
